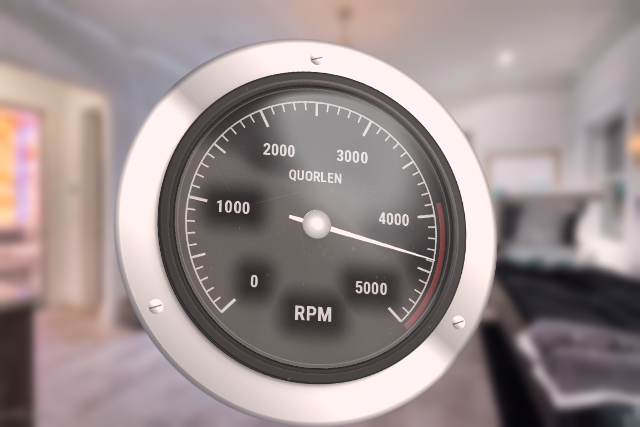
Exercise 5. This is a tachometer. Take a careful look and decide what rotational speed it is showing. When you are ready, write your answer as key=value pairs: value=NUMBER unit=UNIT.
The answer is value=4400 unit=rpm
